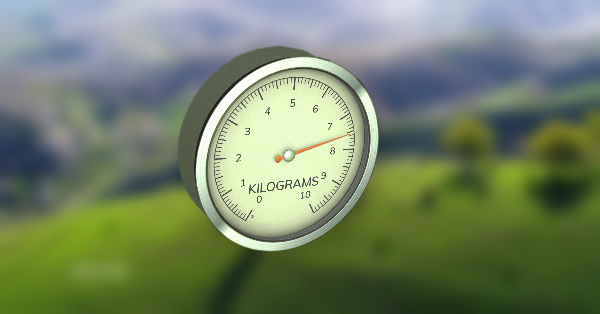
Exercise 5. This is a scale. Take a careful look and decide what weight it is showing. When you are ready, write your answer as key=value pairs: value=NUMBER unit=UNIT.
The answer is value=7.5 unit=kg
